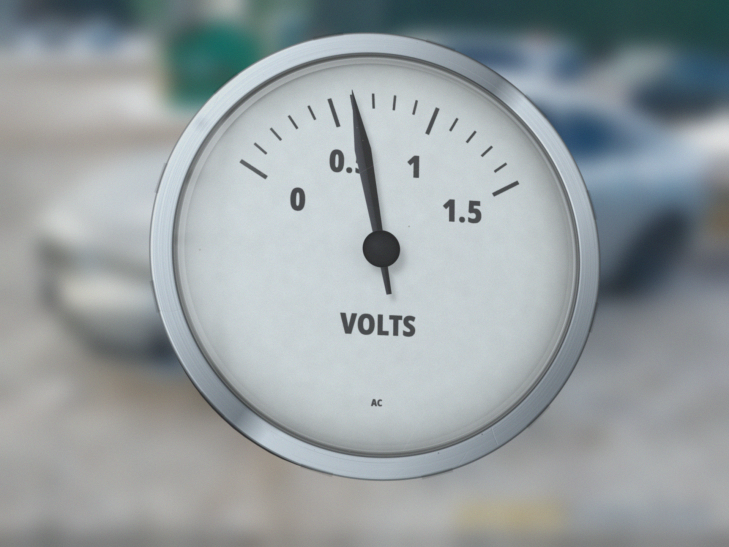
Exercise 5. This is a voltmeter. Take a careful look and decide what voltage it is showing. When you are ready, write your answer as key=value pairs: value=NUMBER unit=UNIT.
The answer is value=0.6 unit=V
